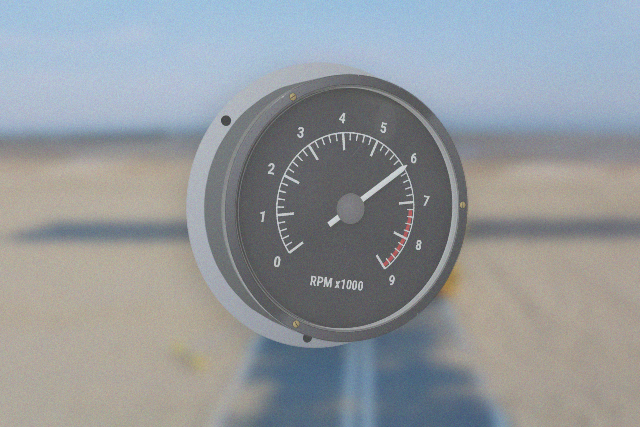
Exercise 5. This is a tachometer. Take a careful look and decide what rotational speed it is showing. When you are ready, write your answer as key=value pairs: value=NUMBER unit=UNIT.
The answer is value=6000 unit=rpm
